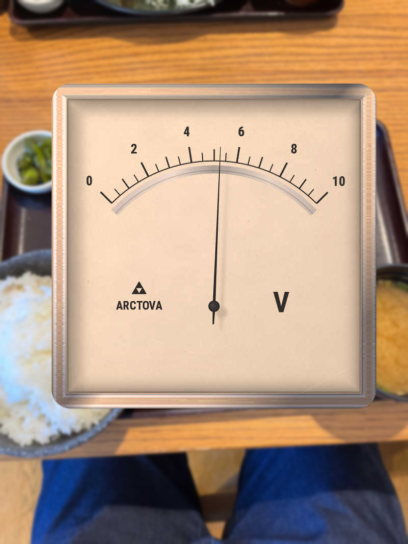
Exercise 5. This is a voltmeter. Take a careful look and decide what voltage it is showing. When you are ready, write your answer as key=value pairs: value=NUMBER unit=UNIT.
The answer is value=5.25 unit=V
